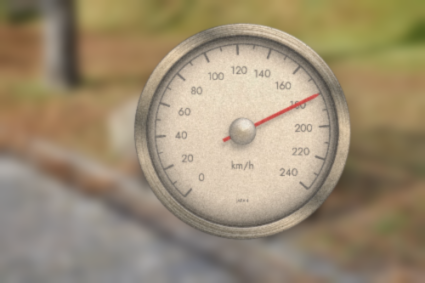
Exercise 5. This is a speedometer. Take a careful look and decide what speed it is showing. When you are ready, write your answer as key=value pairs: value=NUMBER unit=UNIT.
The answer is value=180 unit=km/h
